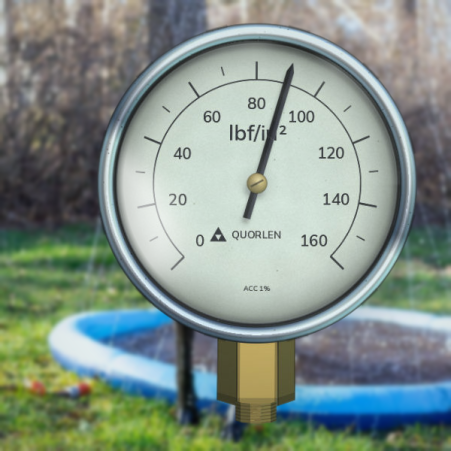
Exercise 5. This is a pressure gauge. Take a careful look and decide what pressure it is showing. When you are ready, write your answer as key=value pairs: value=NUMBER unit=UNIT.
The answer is value=90 unit=psi
